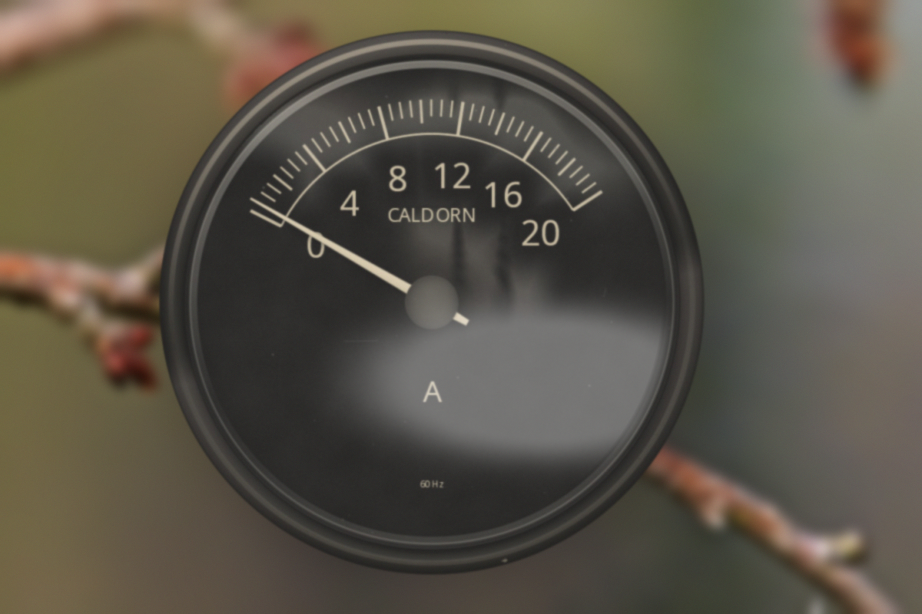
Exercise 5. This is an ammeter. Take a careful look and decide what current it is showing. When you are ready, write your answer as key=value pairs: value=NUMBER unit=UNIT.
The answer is value=0.5 unit=A
